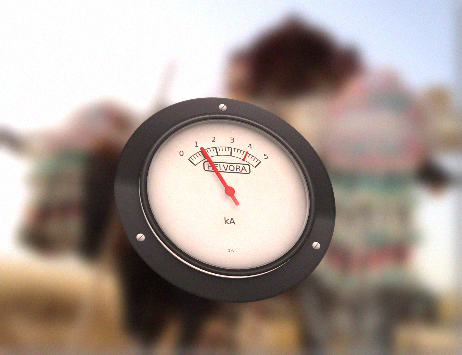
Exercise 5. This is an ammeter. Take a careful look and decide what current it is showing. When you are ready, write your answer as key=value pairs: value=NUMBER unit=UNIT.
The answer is value=1 unit=kA
